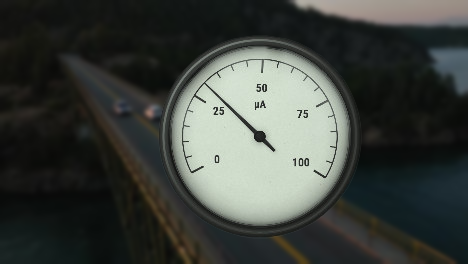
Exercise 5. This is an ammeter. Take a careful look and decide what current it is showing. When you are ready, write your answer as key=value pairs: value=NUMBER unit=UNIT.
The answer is value=30 unit=µA
